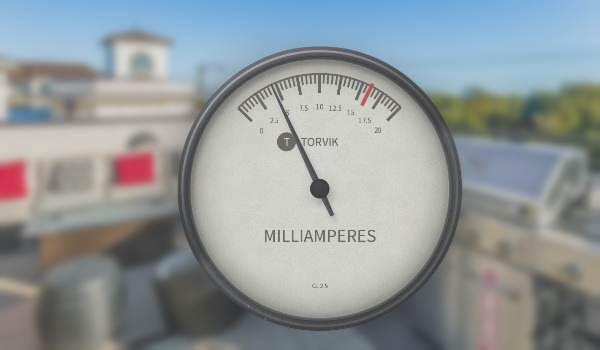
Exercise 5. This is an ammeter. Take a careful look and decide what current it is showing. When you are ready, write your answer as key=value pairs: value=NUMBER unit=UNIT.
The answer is value=4.5 unit=mA
